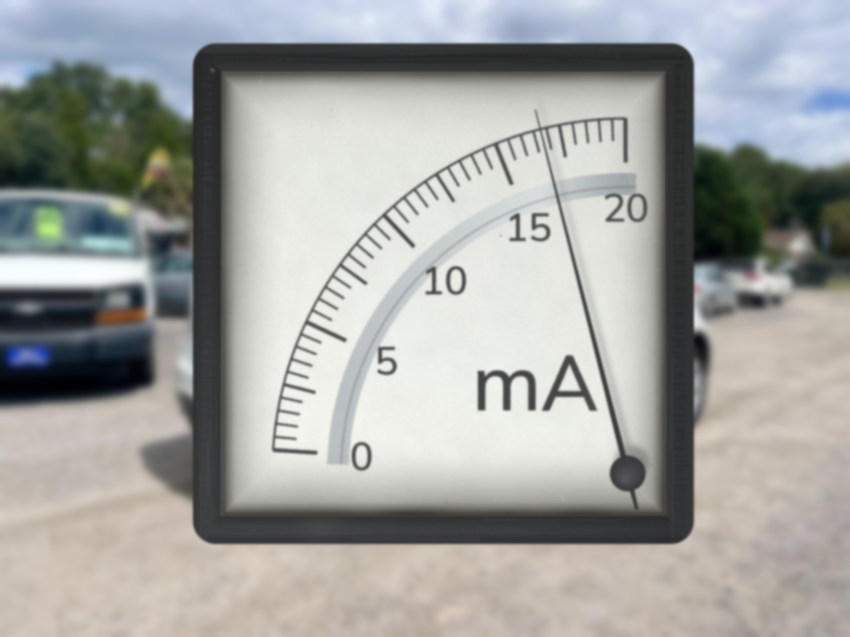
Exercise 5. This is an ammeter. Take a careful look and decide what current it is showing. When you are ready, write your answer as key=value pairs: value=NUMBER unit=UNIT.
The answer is value=16.75 unit=mA
